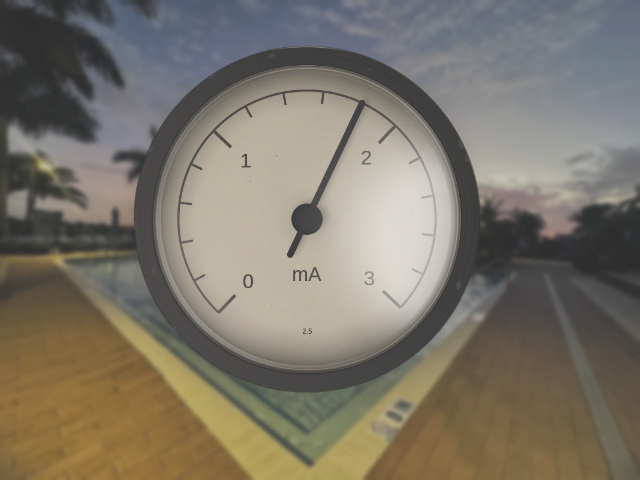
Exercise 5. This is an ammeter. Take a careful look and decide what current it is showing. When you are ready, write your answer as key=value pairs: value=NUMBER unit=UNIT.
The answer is value=1.8 unit=mA
